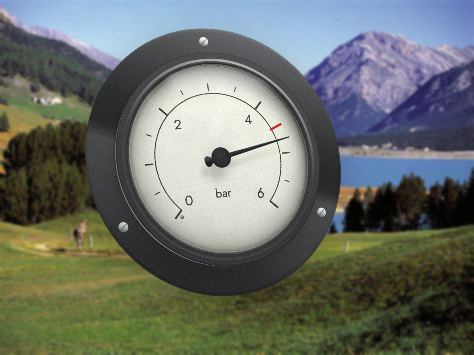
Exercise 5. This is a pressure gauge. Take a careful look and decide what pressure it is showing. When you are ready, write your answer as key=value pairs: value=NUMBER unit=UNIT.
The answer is value=4.75 unit=bar
